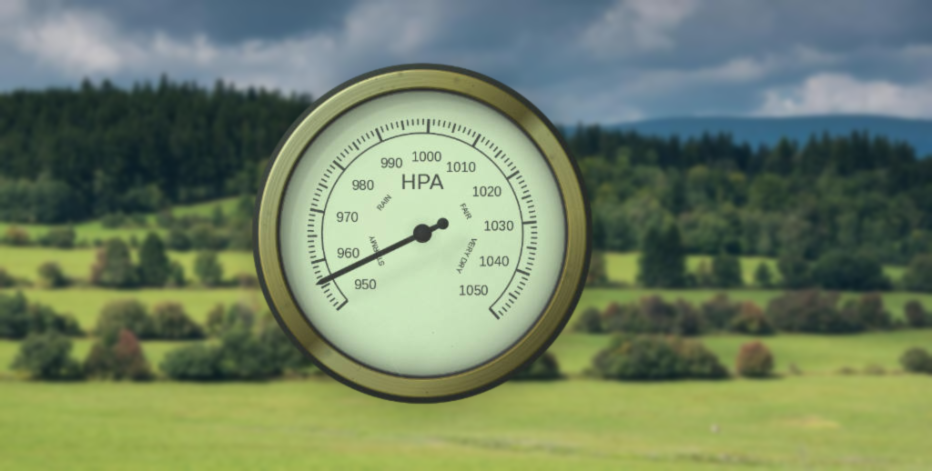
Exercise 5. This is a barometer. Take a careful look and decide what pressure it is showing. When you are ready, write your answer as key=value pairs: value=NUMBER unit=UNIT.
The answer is value=956 unit=hPa
